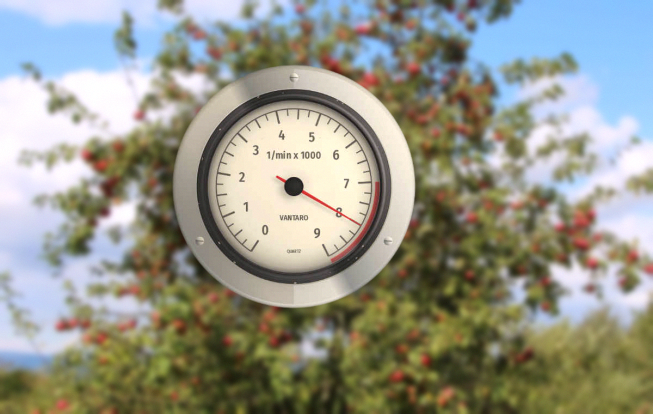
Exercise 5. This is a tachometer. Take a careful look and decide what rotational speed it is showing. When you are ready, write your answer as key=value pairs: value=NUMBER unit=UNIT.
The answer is value=8000 unit=rpm
